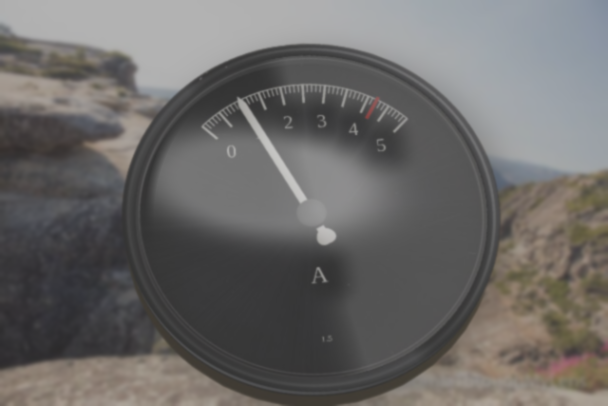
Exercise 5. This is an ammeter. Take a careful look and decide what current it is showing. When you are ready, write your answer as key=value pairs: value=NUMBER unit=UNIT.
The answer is value=1 unit=A
